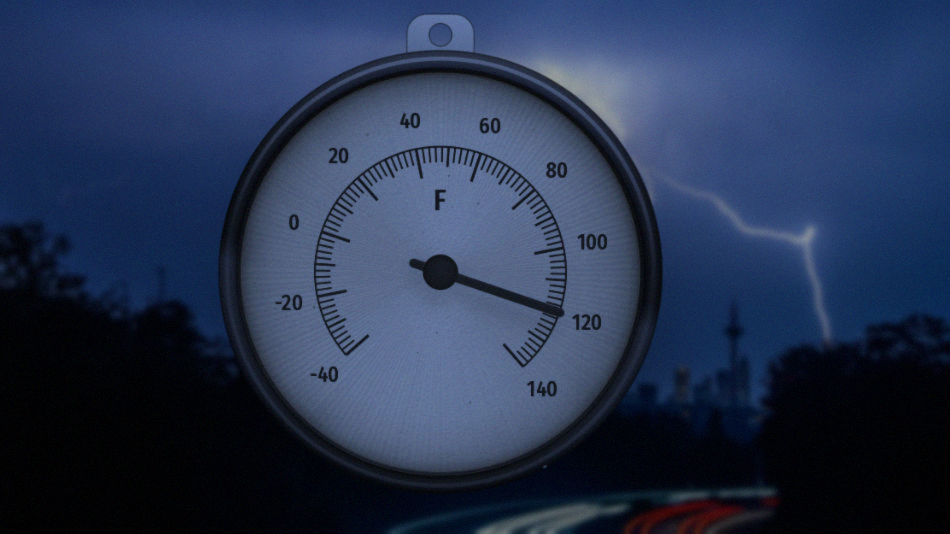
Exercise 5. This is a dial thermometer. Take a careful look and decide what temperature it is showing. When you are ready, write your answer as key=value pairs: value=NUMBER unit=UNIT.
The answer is value=120 unit=°F
